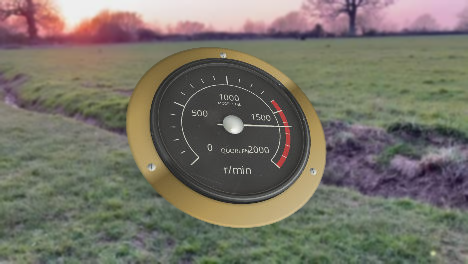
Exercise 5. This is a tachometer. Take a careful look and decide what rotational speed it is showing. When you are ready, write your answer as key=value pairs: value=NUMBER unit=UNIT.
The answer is value=1650 unit=rpm
